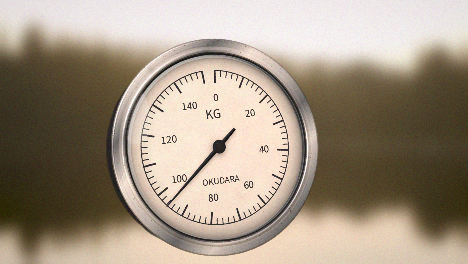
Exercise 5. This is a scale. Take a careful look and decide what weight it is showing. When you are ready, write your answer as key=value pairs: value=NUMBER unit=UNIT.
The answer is value=96 unit=kg
